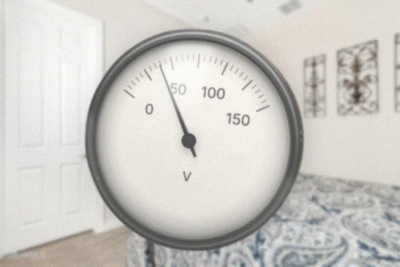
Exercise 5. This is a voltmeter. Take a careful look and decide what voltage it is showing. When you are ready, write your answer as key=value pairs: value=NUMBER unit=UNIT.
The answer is value=40 unit=V
